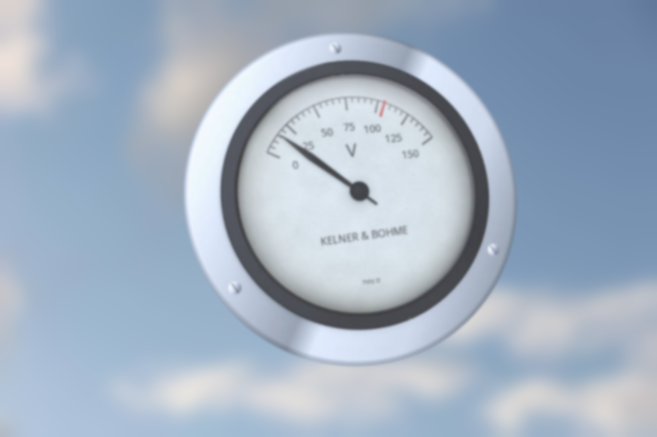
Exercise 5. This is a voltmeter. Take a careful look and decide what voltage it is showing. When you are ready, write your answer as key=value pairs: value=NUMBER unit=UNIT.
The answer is value=15 unit=V
